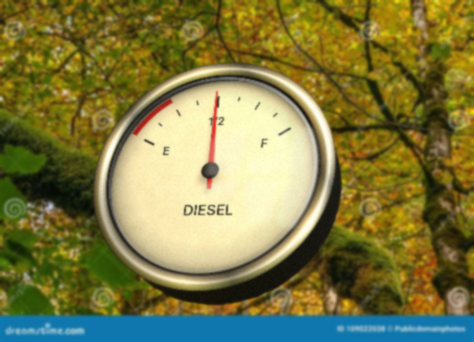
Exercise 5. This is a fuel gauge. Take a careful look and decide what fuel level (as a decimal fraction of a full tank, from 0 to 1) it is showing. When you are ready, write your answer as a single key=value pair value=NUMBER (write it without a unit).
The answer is value=0.5
